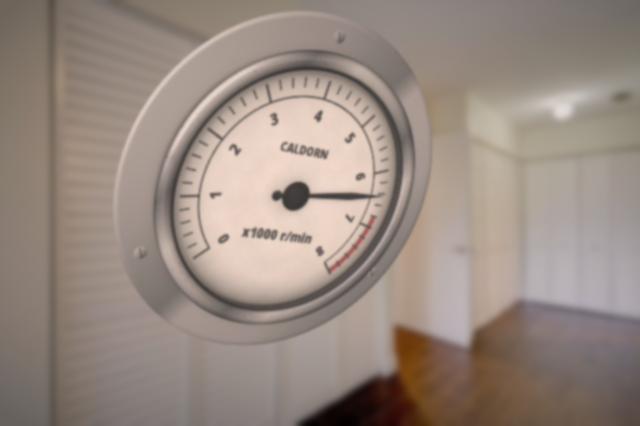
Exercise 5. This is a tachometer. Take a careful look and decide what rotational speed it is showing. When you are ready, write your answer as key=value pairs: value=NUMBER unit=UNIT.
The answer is value=6400 unit=rpm
